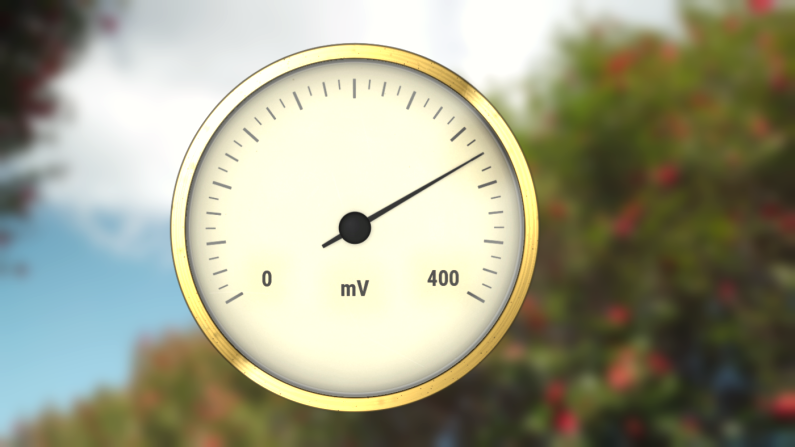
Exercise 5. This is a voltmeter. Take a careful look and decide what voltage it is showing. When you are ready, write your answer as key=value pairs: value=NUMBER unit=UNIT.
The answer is value=300 unit=mV
